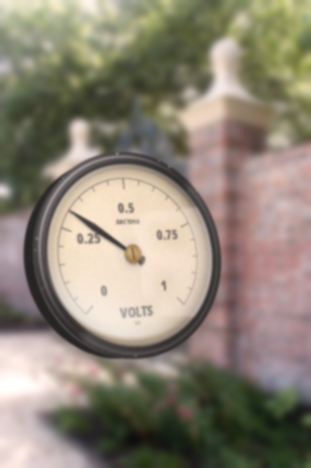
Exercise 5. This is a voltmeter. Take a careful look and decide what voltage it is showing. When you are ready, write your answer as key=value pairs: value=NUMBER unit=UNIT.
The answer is value=0.3 unit=V
